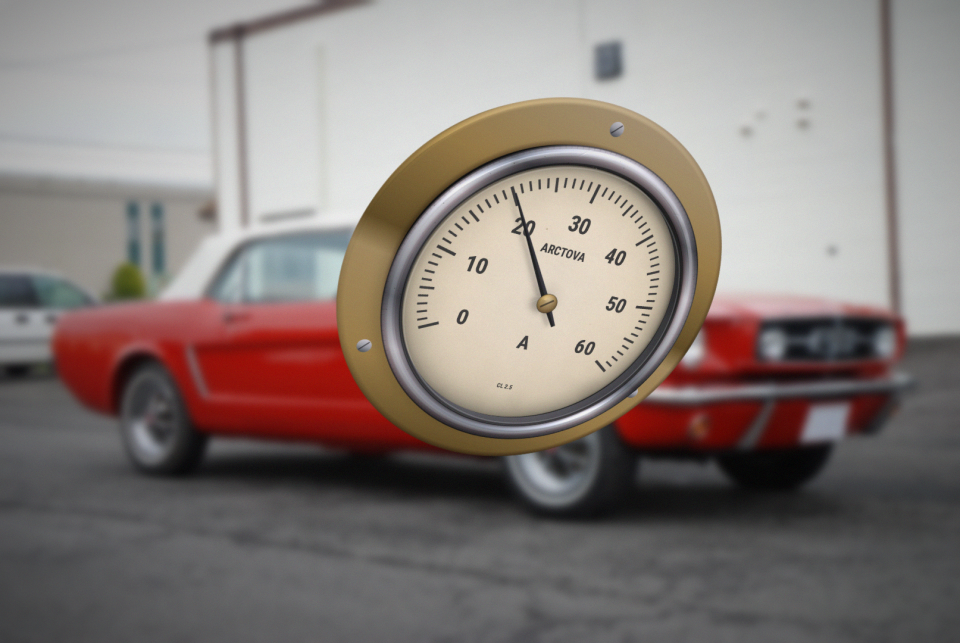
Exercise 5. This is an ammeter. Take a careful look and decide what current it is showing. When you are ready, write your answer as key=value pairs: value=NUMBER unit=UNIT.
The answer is value=20 unit=A
